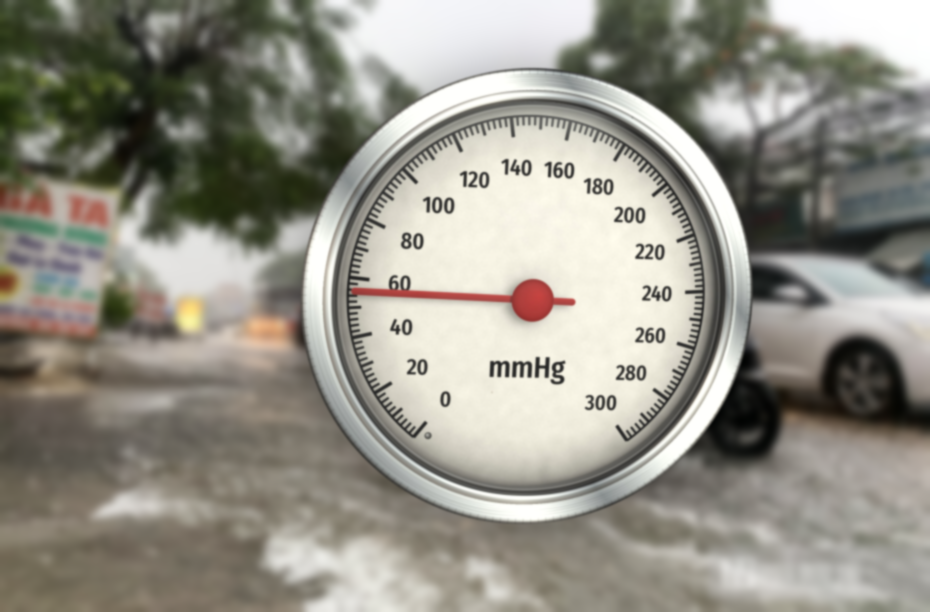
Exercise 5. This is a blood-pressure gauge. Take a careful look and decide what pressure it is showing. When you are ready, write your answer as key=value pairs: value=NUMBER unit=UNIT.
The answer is value=56 unit=mmHg
